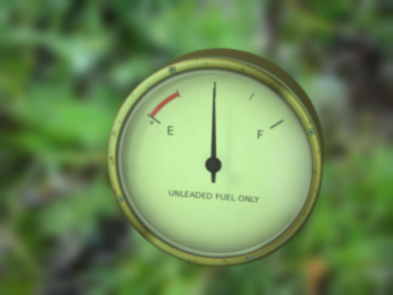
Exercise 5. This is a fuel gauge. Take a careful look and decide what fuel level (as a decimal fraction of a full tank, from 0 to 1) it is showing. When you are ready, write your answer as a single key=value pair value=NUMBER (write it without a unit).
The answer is value=0.5
